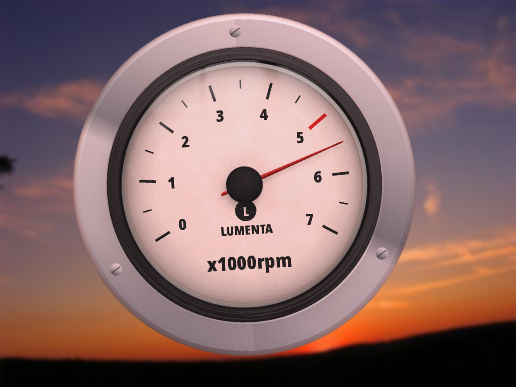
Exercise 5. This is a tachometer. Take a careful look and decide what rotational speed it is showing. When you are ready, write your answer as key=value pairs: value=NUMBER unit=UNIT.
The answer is value=5500 unit=rpm
